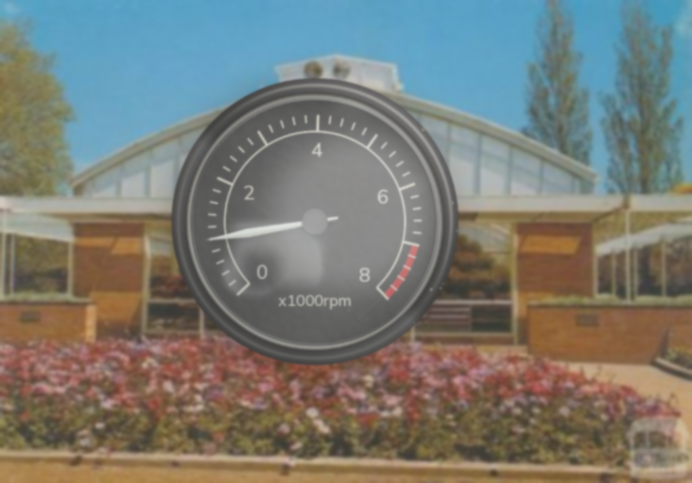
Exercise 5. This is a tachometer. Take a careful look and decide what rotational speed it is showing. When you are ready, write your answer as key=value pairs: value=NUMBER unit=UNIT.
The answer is value=1000 unit=rpm
